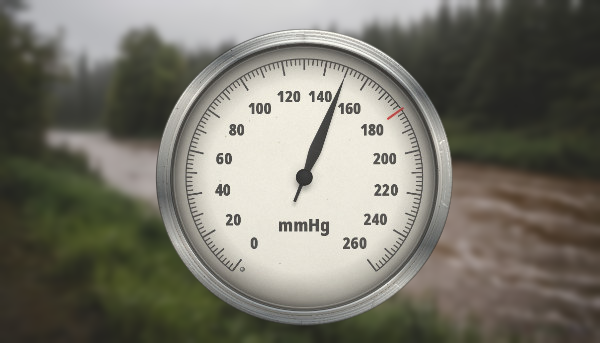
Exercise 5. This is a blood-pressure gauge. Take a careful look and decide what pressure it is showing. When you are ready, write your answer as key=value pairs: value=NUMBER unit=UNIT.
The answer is value=150 unit=mmHg
